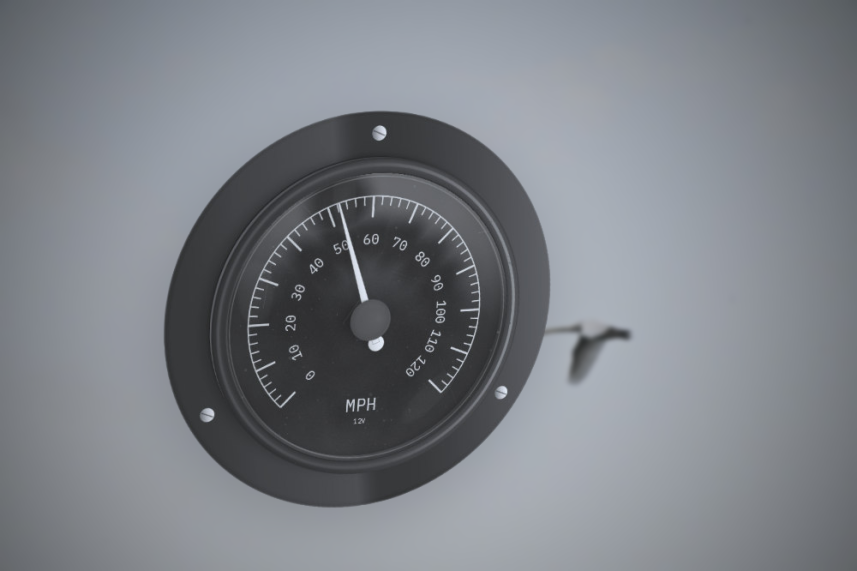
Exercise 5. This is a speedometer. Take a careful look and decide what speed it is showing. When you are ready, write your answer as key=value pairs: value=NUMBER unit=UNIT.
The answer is value=52 unit=mph
